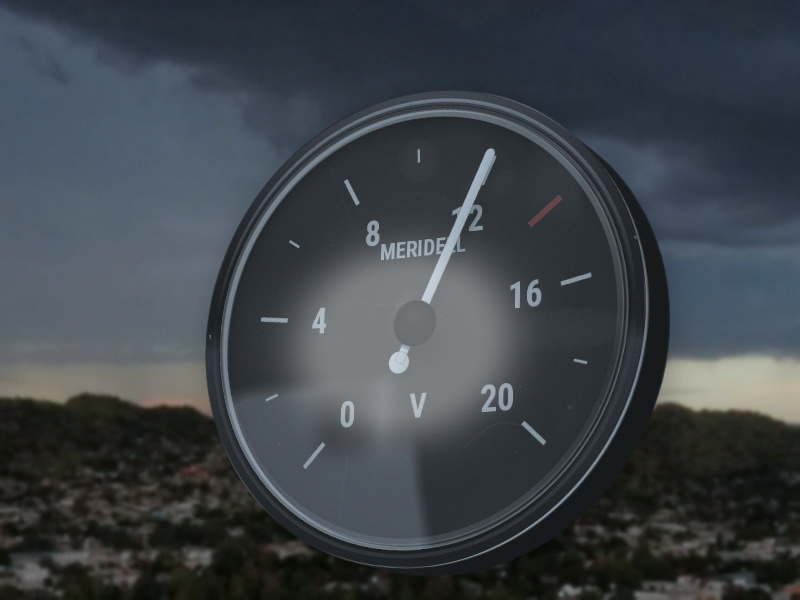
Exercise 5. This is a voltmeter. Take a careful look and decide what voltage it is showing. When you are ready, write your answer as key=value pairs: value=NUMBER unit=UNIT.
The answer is value=12 unit=V
